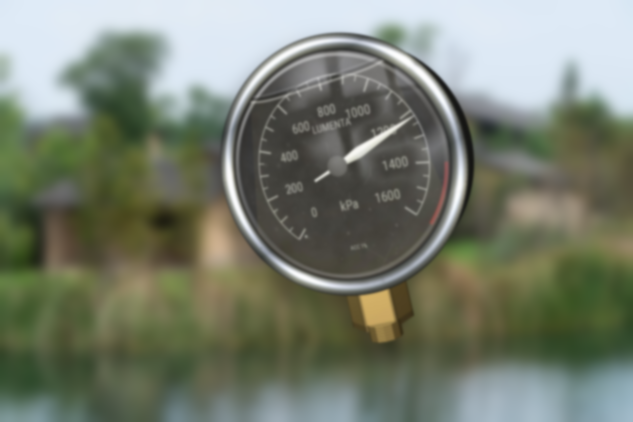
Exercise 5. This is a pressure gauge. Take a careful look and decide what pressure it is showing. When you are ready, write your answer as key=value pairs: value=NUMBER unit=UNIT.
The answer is value=1225 unit=kPa
